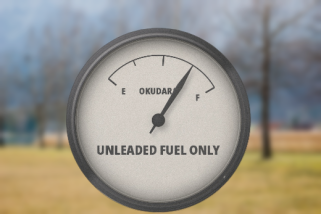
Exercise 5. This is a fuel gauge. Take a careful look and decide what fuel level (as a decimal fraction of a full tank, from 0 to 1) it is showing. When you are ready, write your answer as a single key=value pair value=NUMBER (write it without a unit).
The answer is value=0.75
